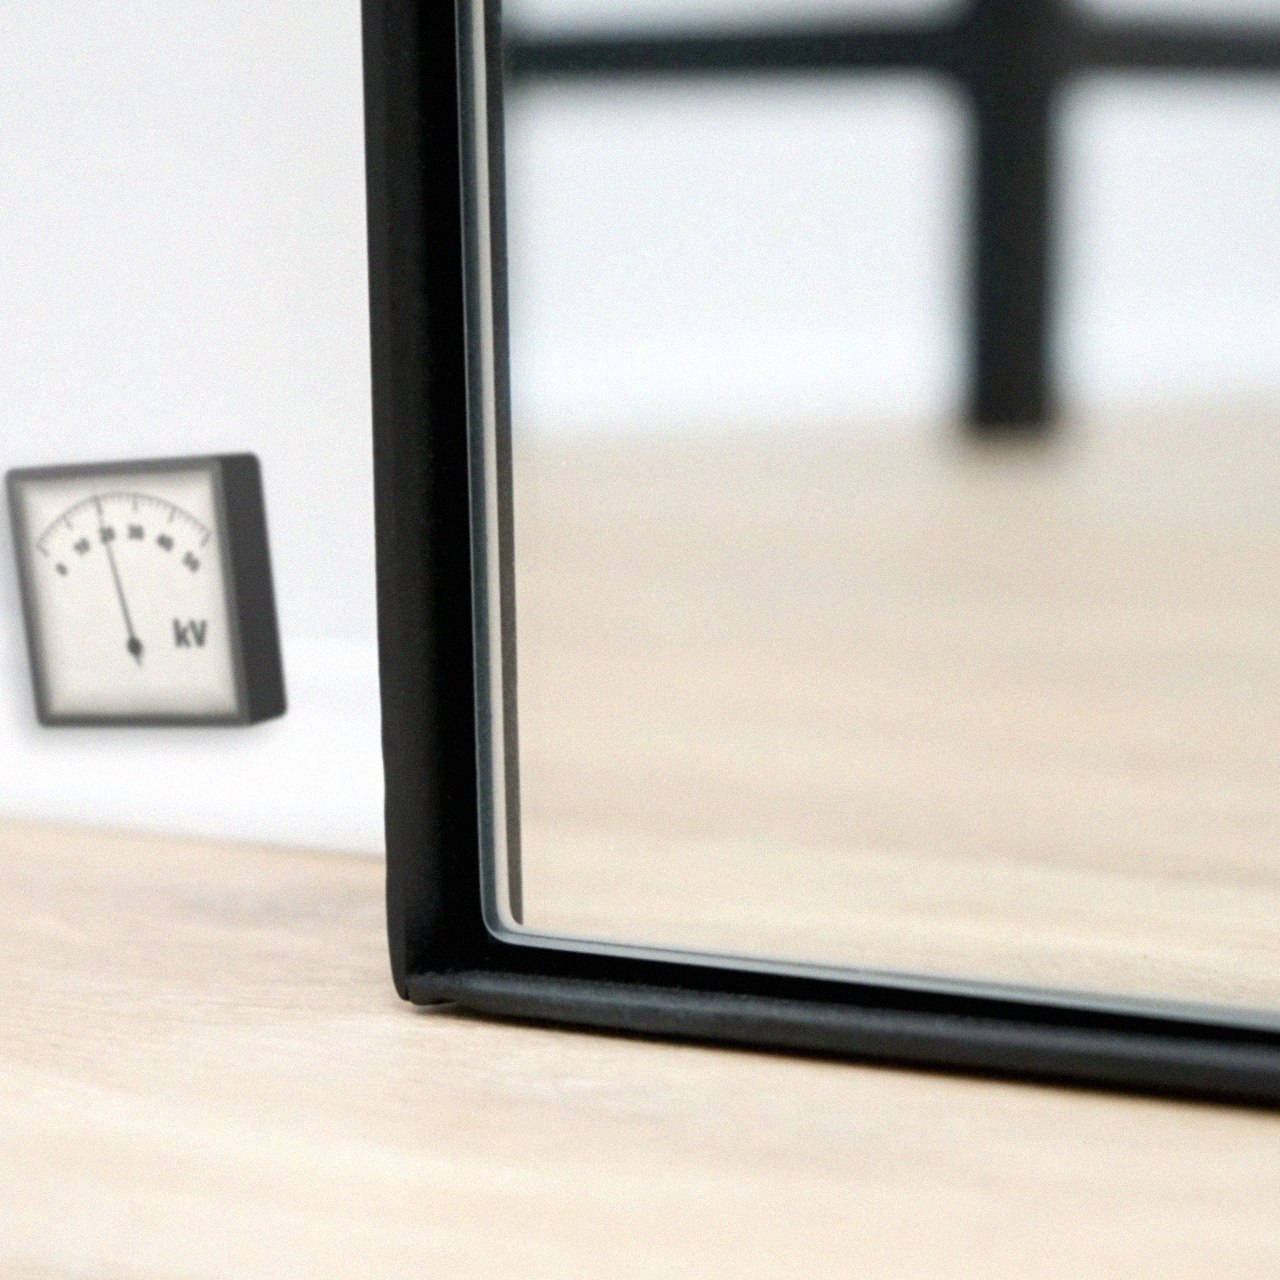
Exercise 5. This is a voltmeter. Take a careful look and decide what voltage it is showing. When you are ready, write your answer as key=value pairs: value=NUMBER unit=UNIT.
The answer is value=20 unit=kV
